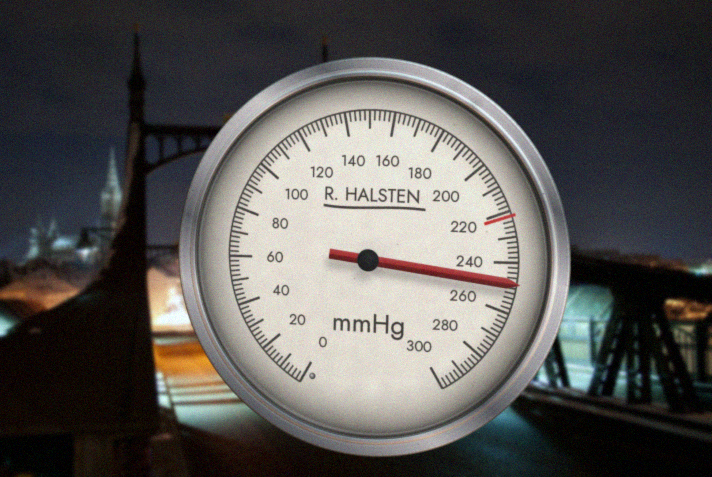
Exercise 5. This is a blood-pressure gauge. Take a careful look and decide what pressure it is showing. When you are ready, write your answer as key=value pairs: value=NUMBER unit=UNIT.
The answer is value=248 unit=mmHg
